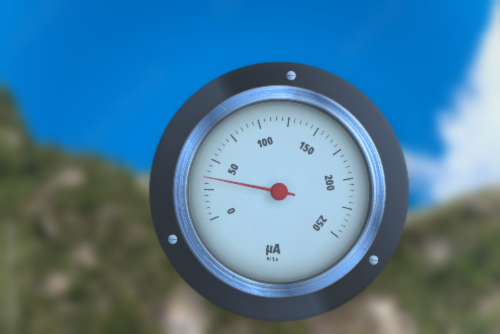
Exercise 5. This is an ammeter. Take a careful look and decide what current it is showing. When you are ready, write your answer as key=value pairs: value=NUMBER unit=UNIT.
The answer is value=35 unit=µA
